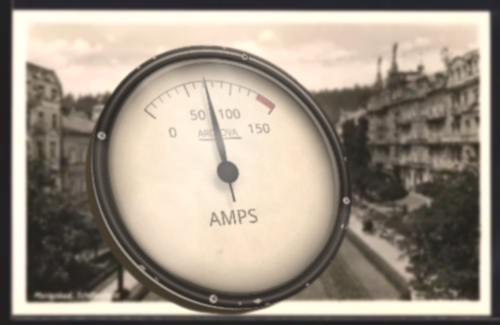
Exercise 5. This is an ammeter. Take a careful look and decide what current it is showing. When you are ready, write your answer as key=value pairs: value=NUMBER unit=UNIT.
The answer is value=70 unit=A
